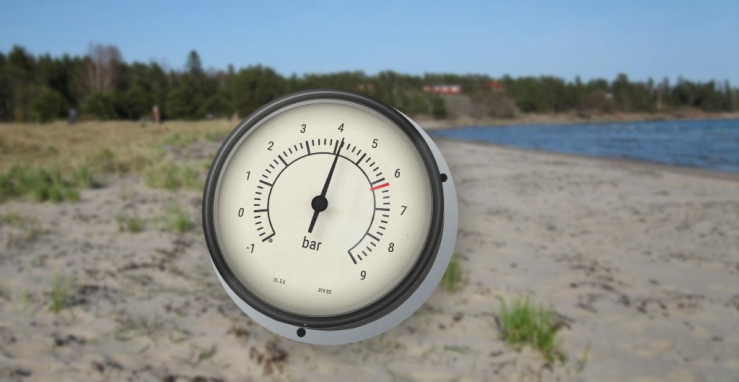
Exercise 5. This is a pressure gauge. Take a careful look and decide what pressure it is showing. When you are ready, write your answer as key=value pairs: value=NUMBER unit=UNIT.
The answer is value=4.2 unit=bar
